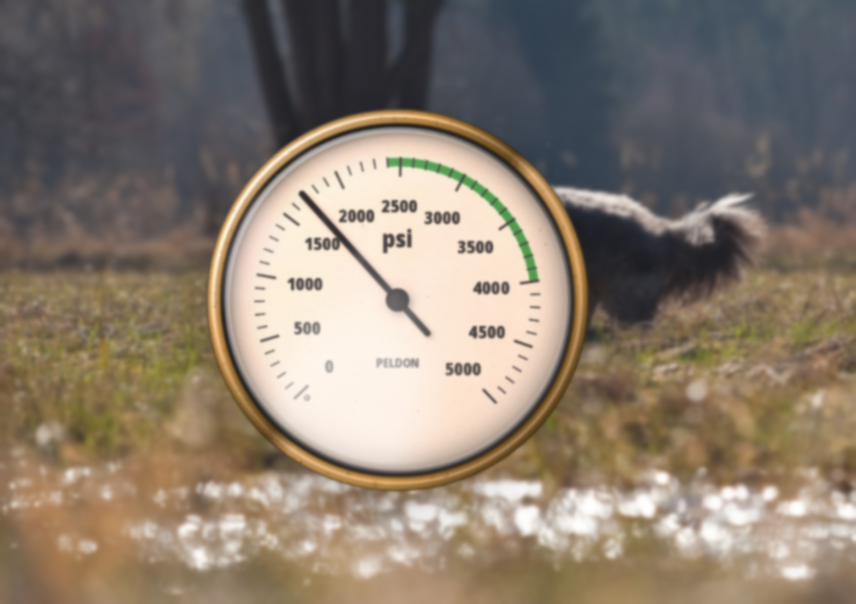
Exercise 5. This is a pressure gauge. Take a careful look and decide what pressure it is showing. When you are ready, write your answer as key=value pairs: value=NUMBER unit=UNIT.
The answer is value=1700 unit=psi
